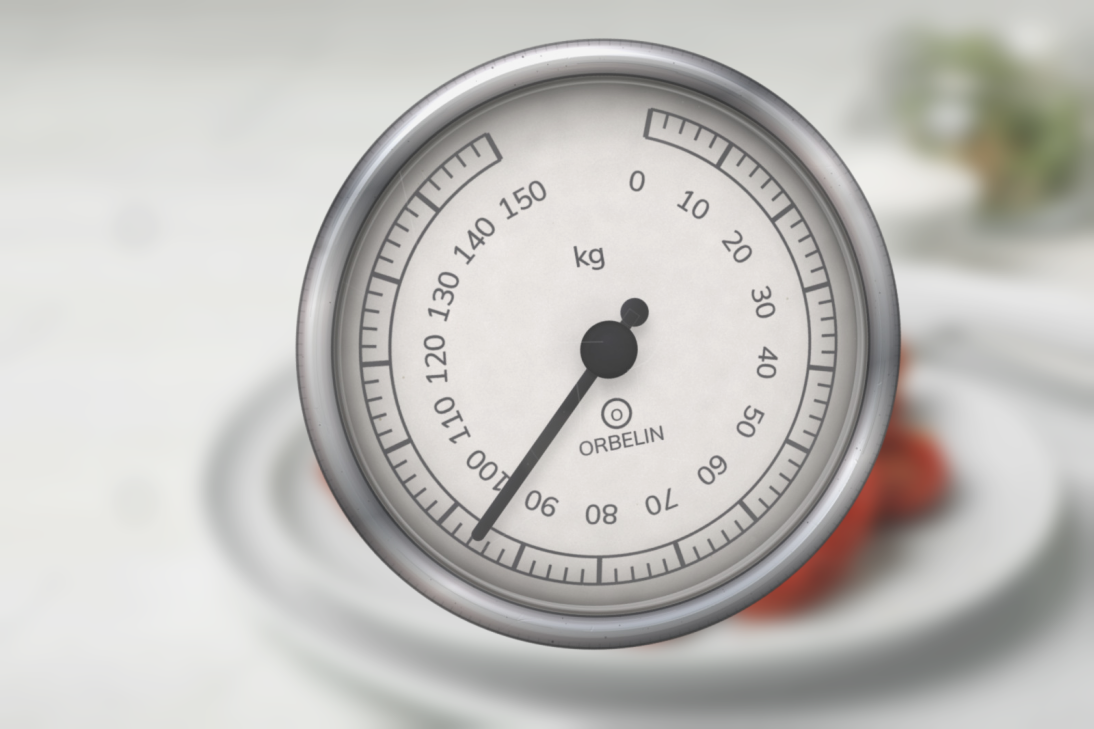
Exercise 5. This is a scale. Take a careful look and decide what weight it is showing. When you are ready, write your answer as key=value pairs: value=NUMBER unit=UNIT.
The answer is value=96 unit=kg
